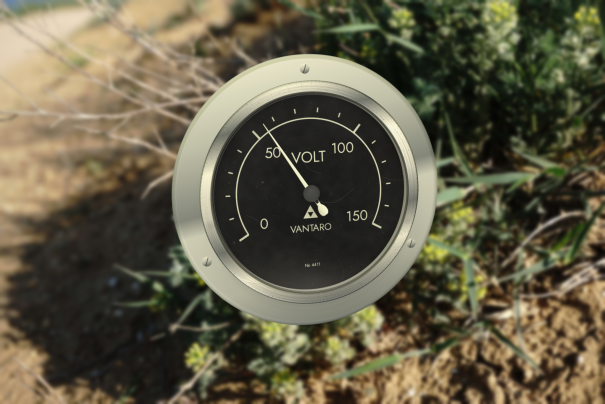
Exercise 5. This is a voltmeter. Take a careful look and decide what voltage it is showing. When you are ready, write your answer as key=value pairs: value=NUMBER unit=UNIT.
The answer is value=55 unit=V
